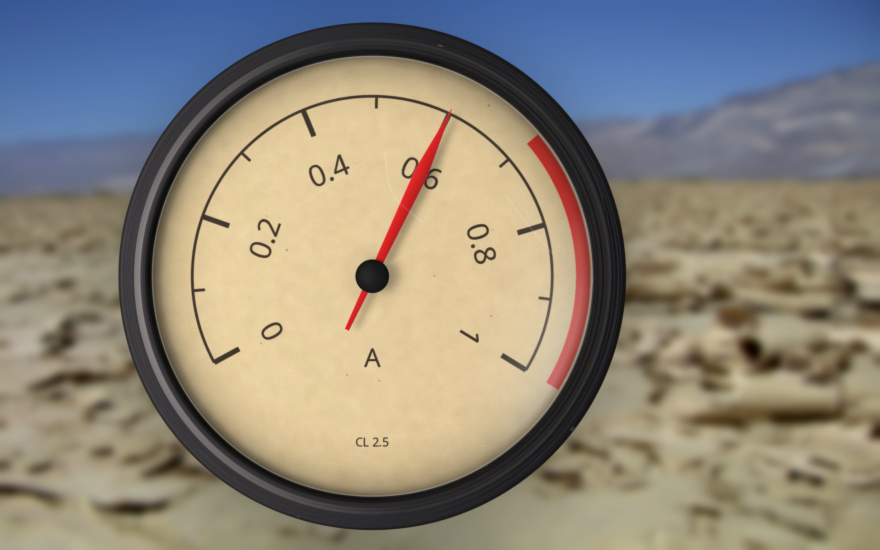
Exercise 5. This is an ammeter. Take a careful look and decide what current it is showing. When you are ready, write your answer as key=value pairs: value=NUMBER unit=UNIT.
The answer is value=0.6 unit=A
